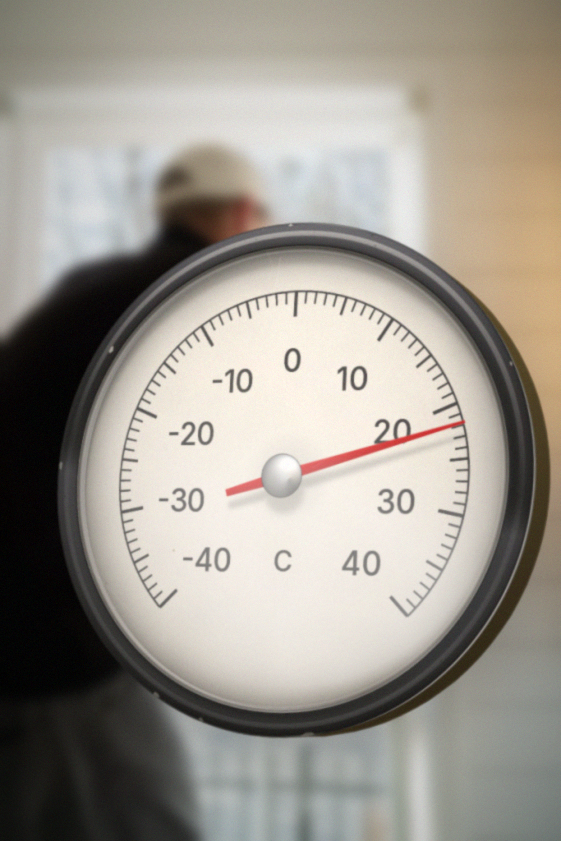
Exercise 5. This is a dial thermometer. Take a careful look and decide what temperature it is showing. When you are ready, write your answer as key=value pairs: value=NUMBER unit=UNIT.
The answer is value=22 unit=°C
